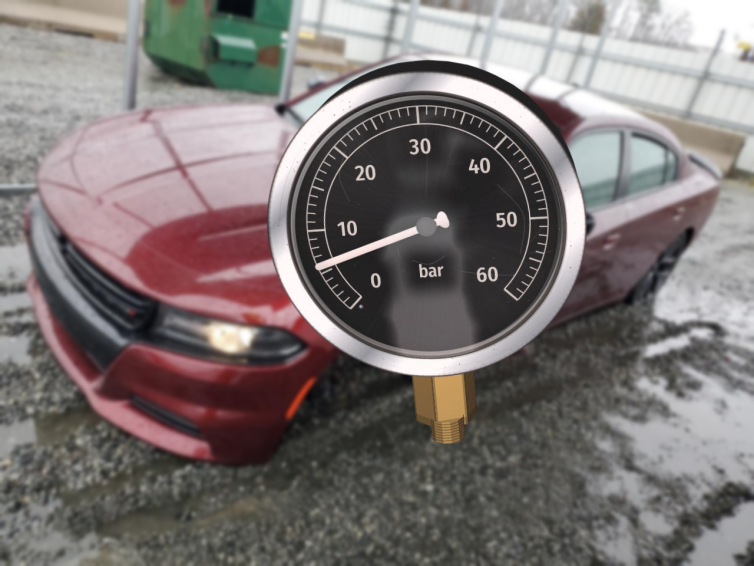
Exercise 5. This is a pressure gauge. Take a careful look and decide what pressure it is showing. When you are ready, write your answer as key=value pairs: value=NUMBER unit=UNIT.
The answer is value=6 unit=bar
